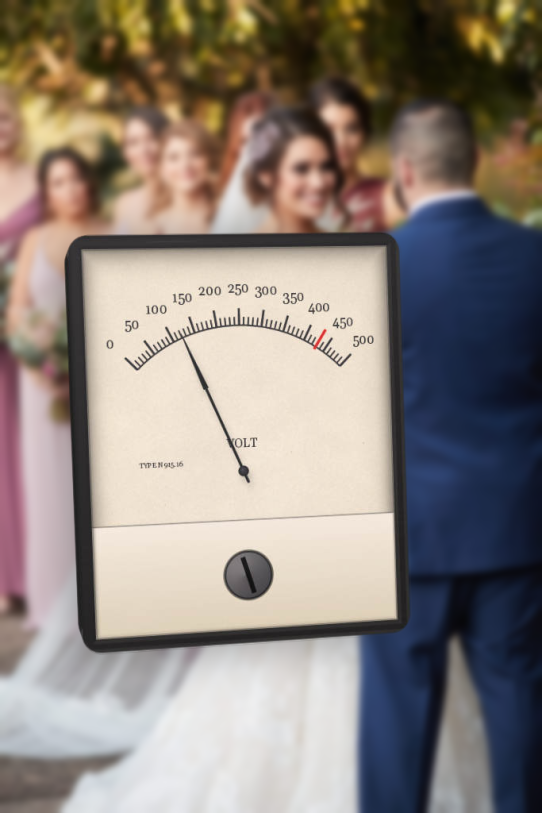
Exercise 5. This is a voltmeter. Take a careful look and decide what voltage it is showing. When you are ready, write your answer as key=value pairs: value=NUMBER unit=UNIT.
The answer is value=120 unit=V
